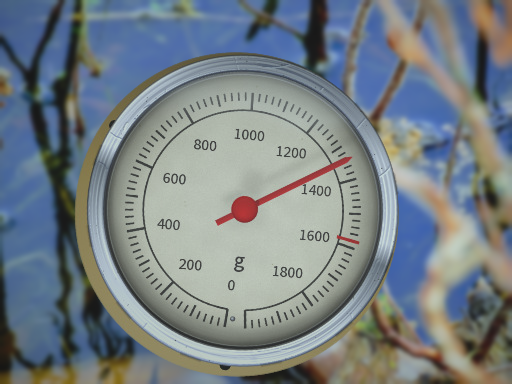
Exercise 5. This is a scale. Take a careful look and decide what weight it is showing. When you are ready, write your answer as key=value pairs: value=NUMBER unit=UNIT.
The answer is value=1340 unit=g
